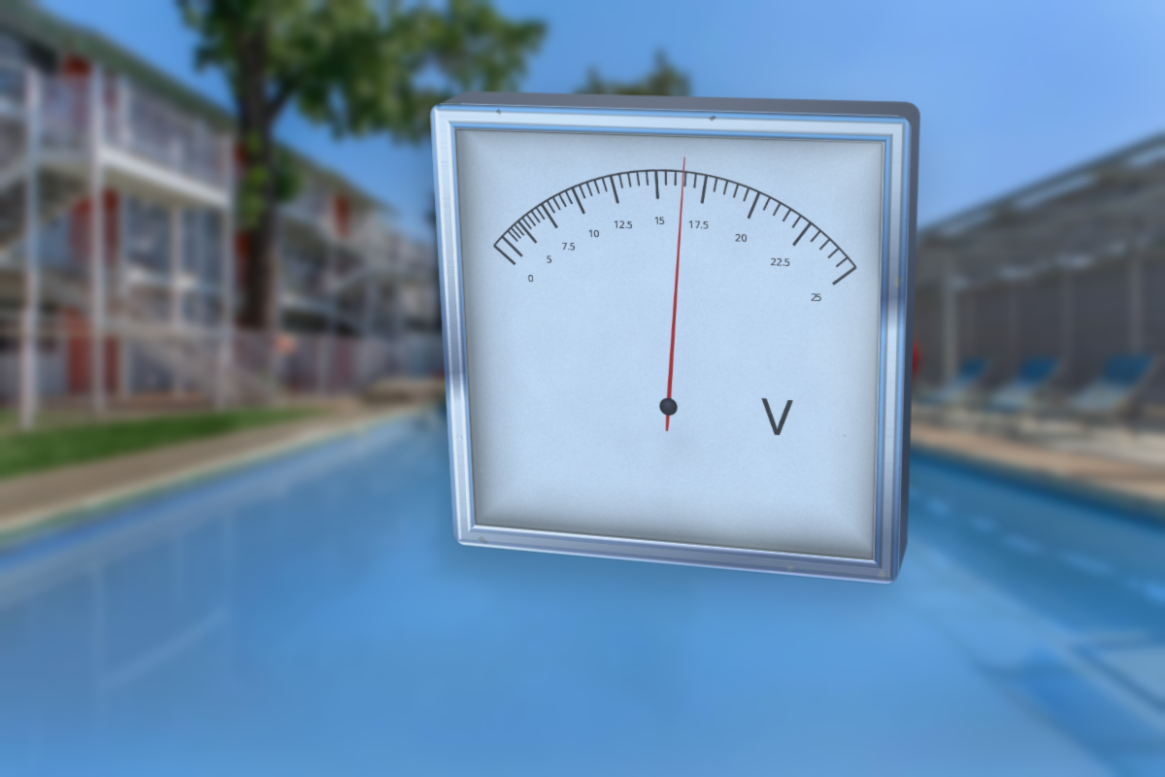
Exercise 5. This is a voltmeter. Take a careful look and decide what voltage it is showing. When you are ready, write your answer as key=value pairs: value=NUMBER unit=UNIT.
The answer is value=16.5 unit=V
